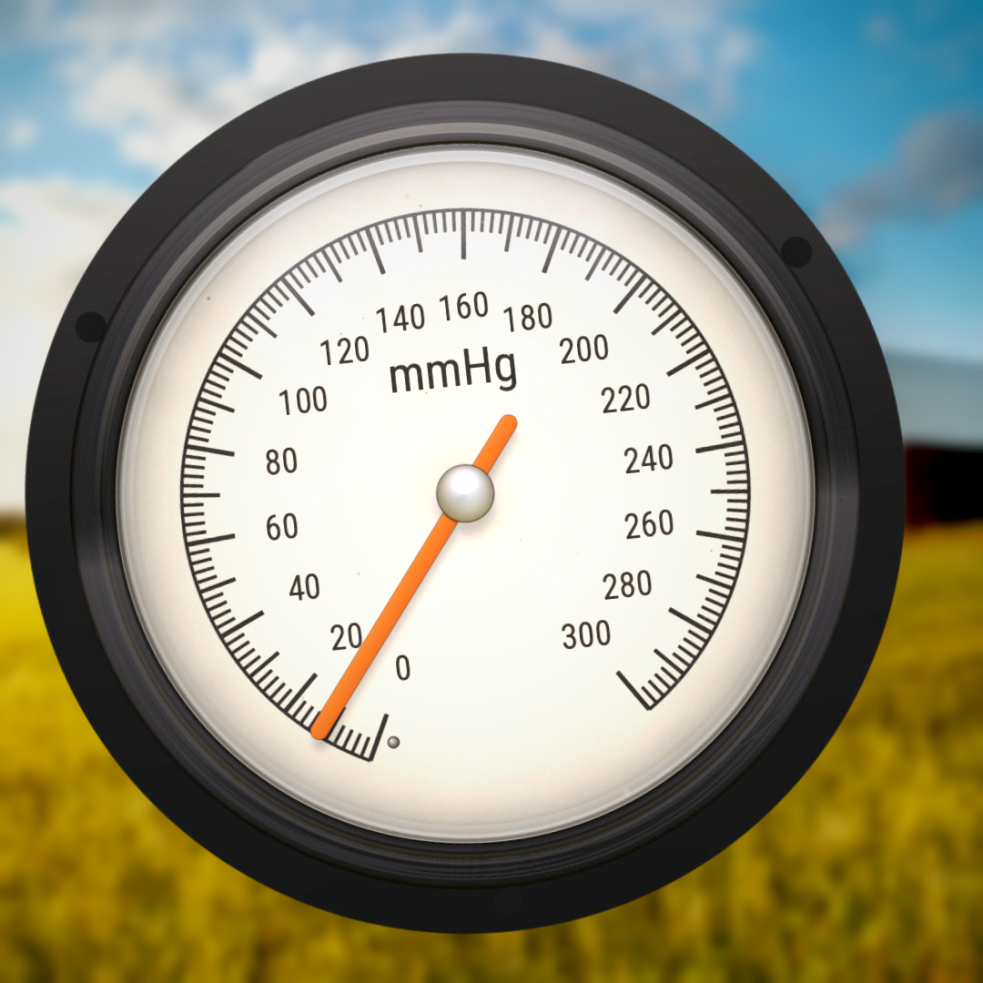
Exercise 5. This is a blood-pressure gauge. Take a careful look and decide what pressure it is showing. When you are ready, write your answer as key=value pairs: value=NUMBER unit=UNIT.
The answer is value=12 unit=mmHg
